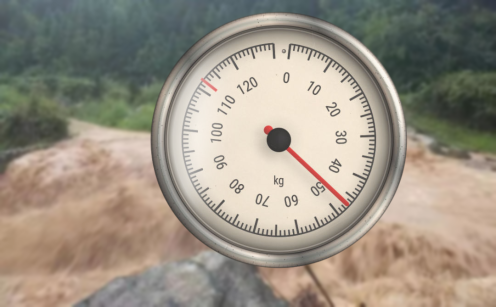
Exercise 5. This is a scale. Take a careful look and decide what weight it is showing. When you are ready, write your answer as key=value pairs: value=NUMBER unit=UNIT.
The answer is value=47 unit=kg
